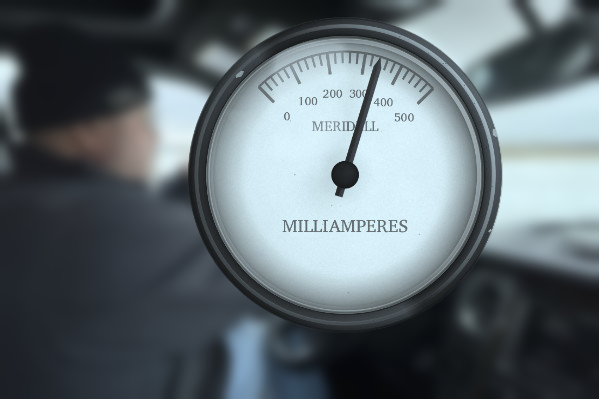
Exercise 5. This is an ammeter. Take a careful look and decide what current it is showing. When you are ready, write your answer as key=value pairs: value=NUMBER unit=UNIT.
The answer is value=340 unit=mA
